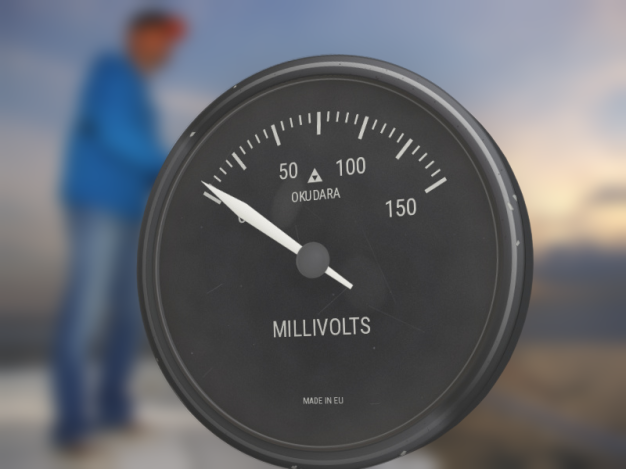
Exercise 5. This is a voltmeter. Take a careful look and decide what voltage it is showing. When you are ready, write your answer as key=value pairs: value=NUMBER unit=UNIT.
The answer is value=5 unit=mV
